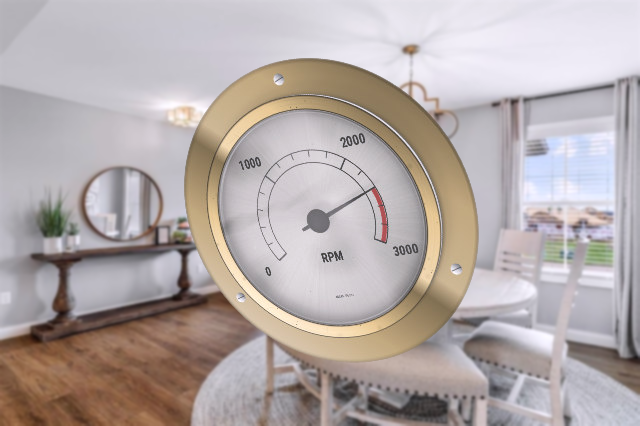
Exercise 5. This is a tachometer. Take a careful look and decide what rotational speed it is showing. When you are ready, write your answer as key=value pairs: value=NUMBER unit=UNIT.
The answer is value=2400 unit=rpm
